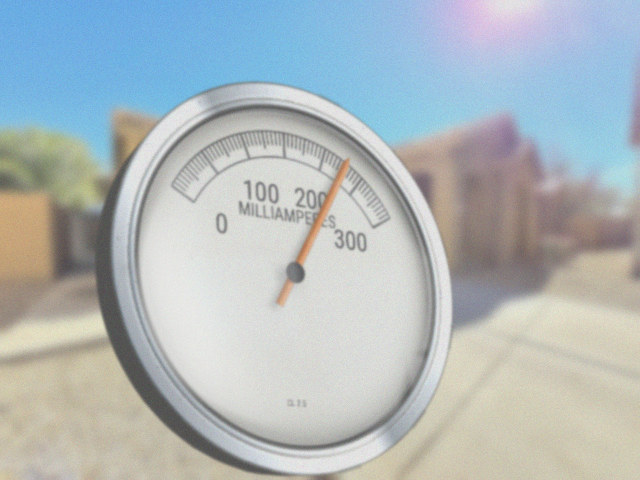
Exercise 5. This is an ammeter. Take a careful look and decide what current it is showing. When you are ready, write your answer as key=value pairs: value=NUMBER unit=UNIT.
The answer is value=225 unit=mA
